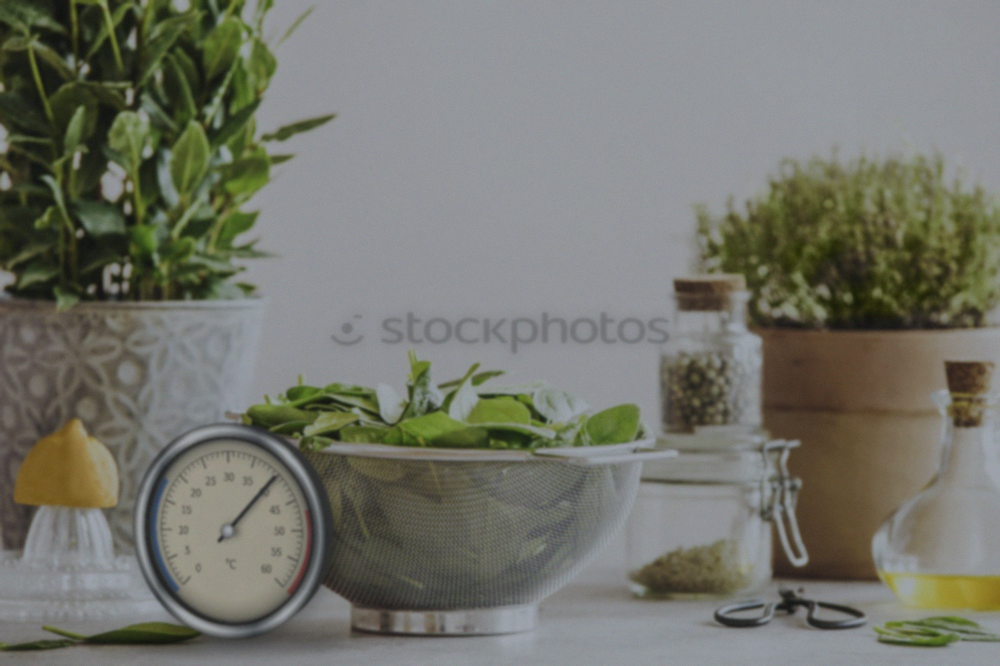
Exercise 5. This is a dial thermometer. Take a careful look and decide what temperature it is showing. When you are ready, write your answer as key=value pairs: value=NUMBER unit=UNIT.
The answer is value=40 unit=°C
